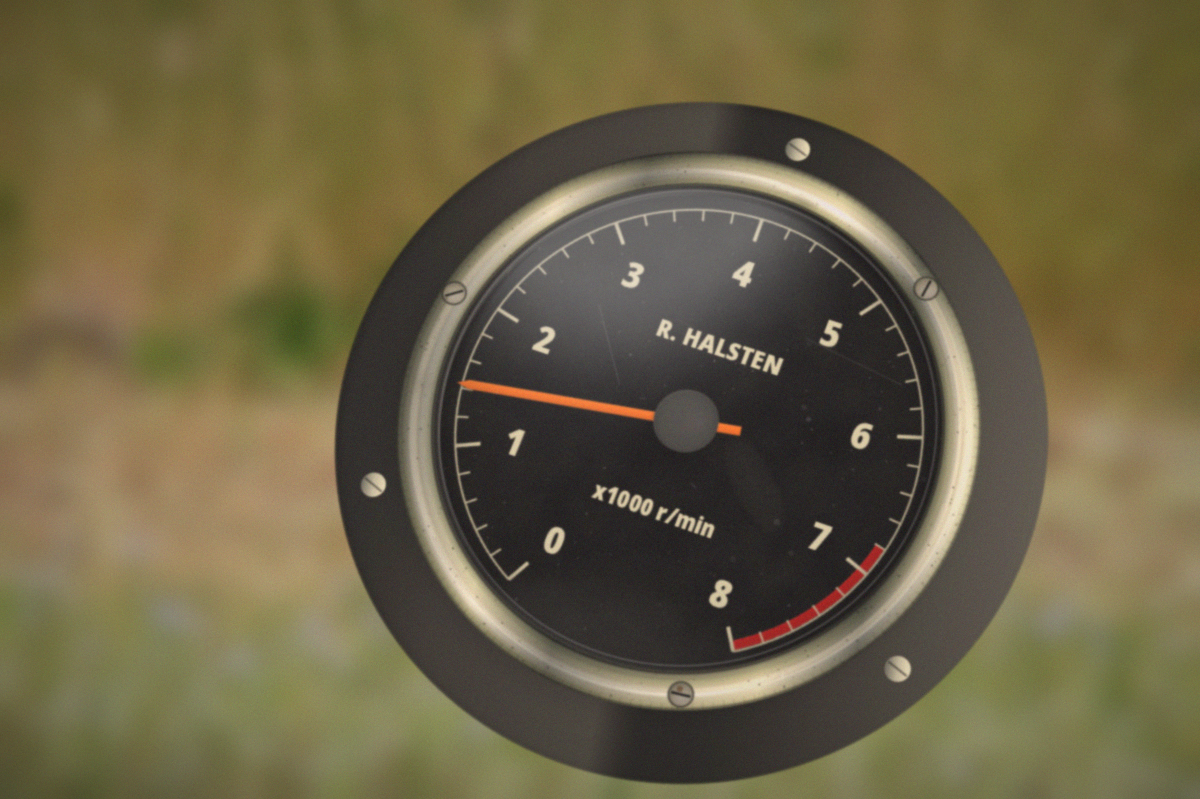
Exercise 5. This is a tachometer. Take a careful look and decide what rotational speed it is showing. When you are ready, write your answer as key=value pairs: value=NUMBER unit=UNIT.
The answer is value=1400 unit=rpm
